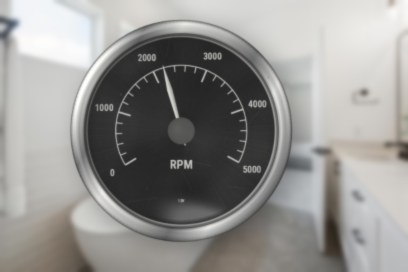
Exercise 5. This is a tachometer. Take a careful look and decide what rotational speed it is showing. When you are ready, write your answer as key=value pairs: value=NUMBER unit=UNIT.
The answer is value=2200 unit=rpm
